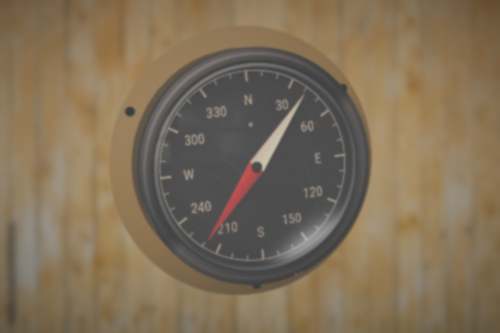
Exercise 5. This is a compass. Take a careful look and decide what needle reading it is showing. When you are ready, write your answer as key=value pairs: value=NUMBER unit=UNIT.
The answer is value=220 unit=°
